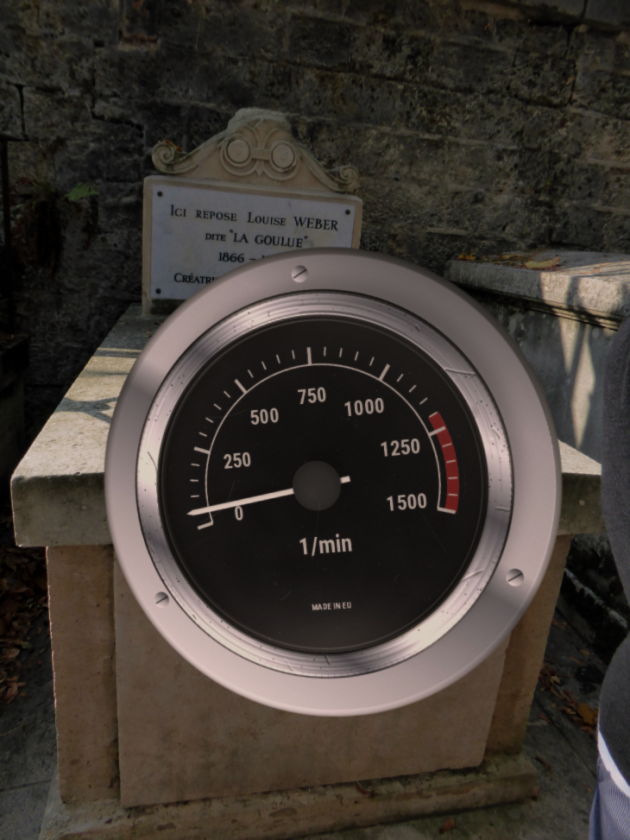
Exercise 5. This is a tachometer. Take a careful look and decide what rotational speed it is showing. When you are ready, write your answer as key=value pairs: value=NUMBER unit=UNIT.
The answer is value=50 unit=rpm
